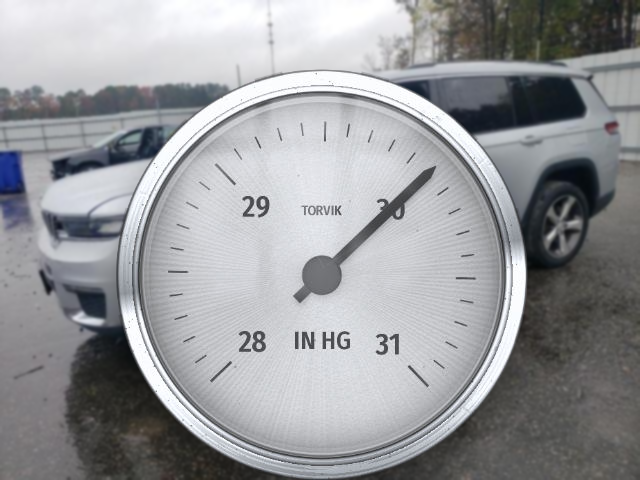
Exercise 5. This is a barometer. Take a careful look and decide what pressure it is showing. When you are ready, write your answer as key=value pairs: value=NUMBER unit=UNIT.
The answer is value=30 unit=inHg
